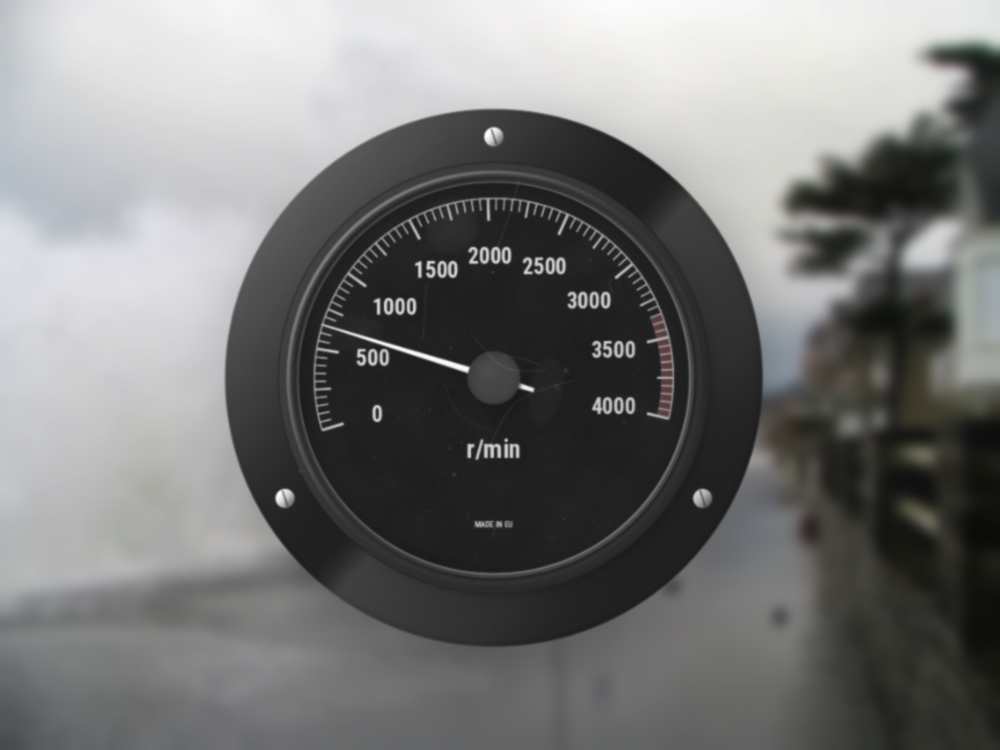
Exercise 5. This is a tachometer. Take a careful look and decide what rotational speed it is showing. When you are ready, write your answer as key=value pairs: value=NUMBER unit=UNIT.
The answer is value=650 unit=rpm
